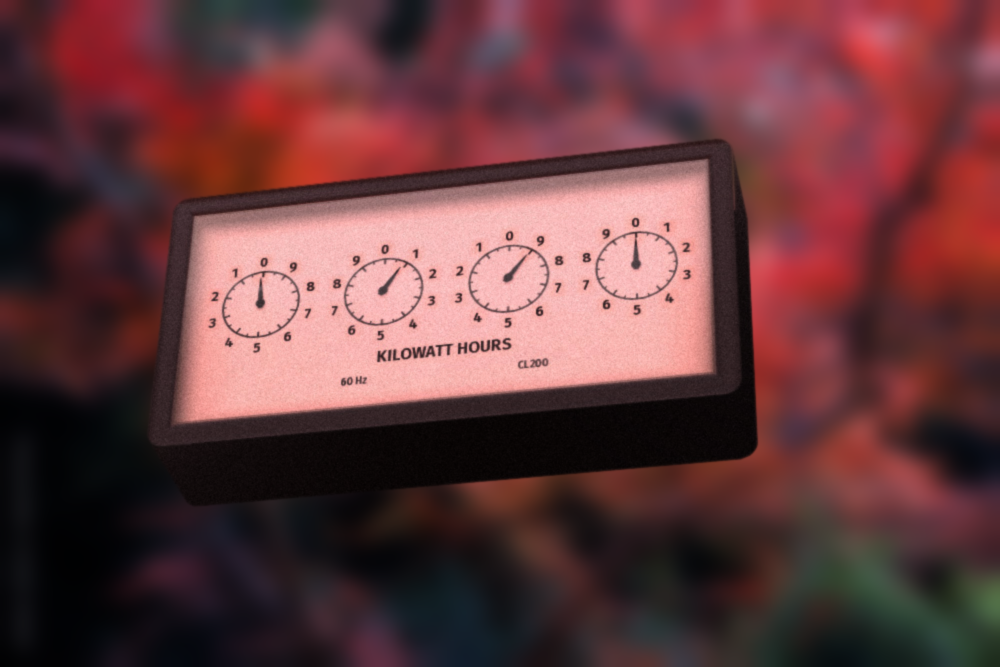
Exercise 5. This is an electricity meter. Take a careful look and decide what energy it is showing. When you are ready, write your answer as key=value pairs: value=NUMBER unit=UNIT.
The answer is value=90 unit=kWh
